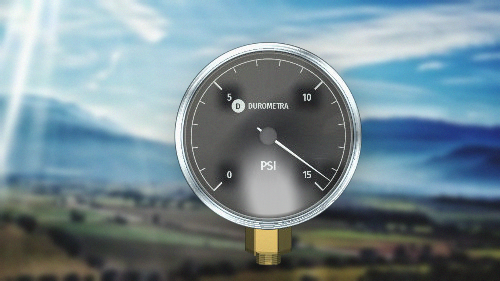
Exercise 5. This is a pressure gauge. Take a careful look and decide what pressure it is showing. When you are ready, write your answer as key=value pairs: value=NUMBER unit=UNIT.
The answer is value=14.5 unit=psi
